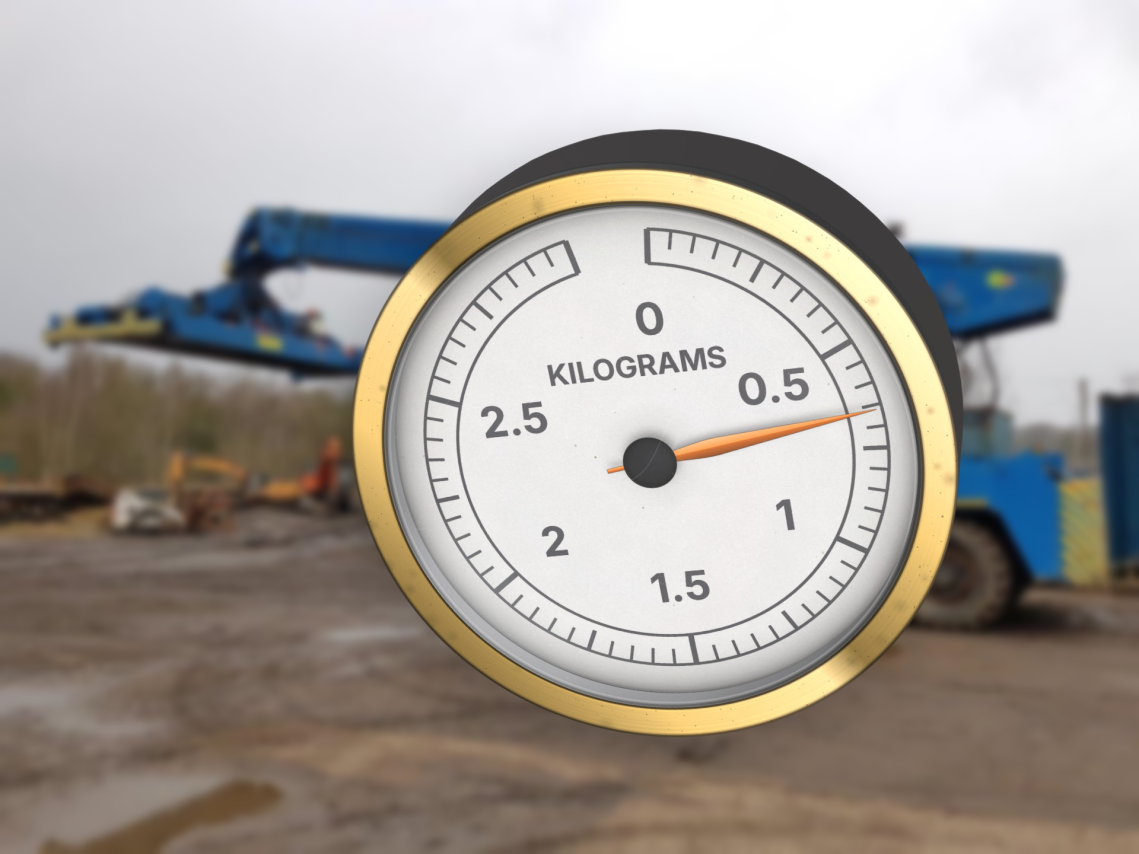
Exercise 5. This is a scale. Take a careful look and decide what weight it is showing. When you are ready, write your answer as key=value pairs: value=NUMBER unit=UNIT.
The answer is value=0.65 unit=kg
